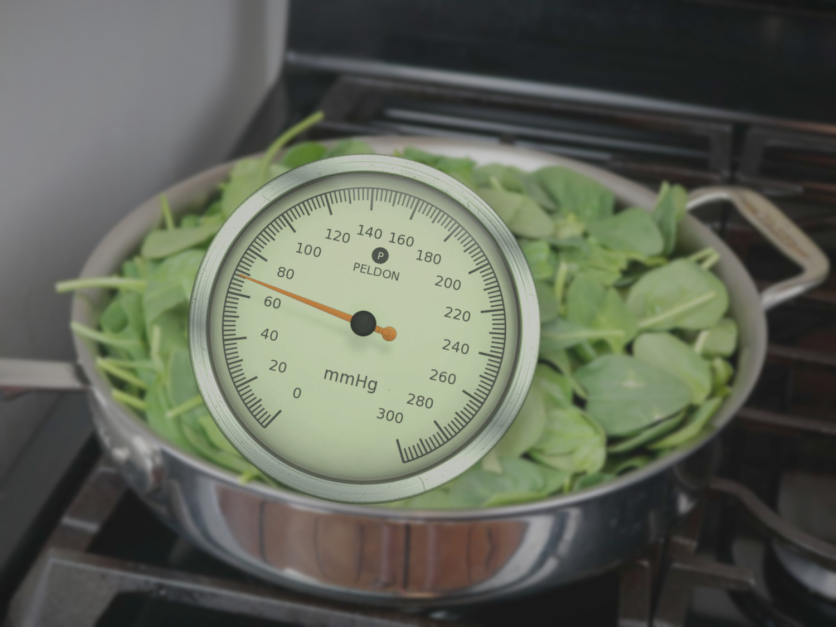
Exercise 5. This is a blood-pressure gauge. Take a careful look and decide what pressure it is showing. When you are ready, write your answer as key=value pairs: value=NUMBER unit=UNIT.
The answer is value=68 unit=mmHg
